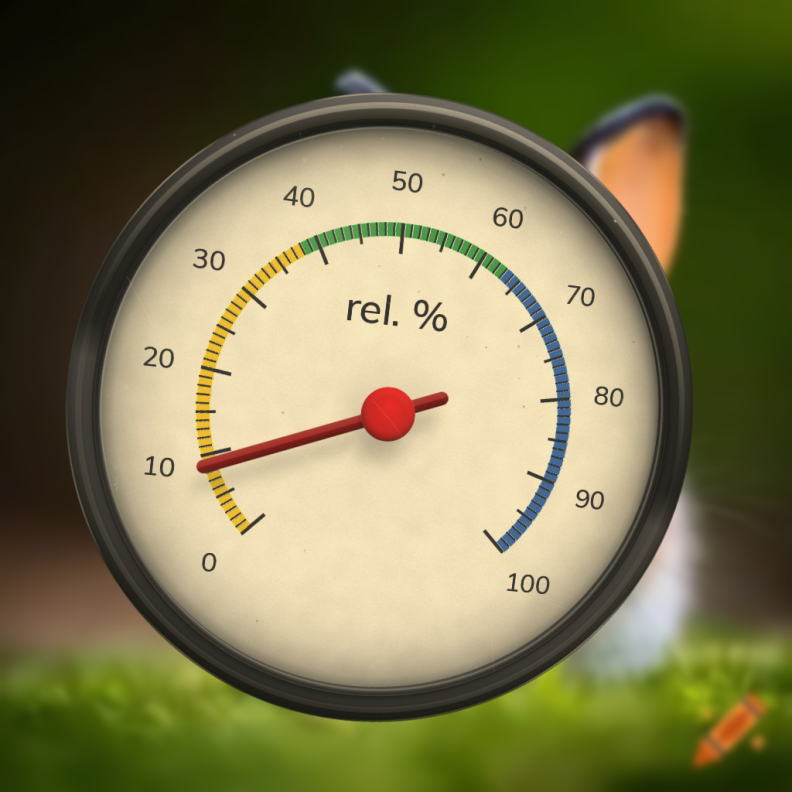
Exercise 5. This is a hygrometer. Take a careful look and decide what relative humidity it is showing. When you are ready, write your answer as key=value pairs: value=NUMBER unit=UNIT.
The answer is value=9 unit=%
